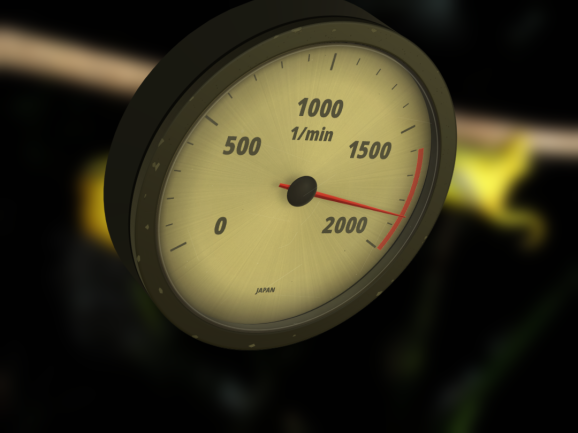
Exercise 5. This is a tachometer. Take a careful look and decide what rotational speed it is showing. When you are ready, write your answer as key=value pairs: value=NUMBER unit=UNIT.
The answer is value=1850 unit=rpm
